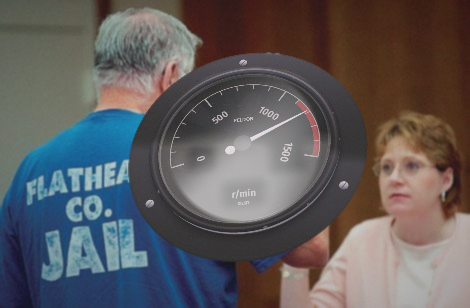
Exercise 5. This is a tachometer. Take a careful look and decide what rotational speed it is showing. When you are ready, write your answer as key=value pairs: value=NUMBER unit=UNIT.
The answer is value=1200 unit=rpm
